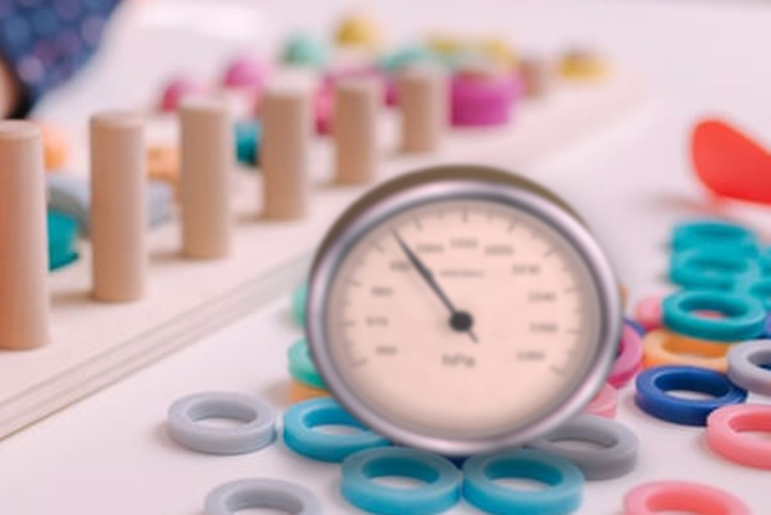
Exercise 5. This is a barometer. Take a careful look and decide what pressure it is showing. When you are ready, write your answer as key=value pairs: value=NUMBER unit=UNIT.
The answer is value=995 unit=hPa
